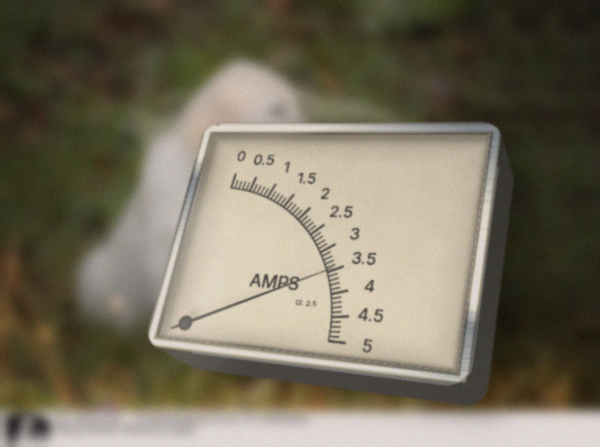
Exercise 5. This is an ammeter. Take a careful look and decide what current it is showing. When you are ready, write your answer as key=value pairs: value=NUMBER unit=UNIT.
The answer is value=3.5 unit=A
